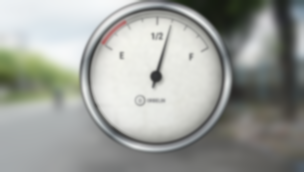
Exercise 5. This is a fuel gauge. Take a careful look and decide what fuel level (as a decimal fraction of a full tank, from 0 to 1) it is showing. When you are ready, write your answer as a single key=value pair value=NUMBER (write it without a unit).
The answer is value=0.625
